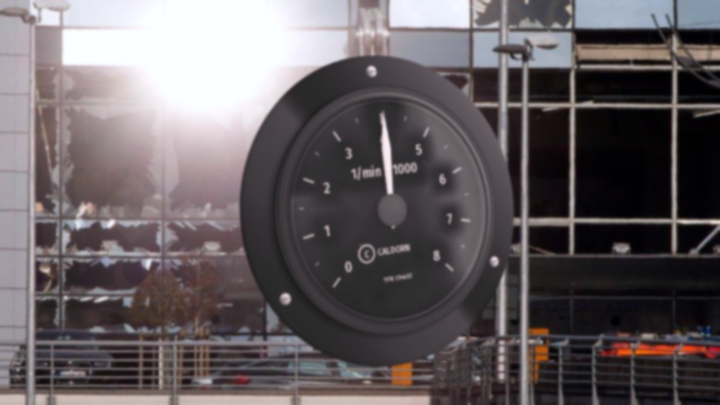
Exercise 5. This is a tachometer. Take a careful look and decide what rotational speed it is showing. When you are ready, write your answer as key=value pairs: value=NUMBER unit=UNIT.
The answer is value=4000 unit=rpm
